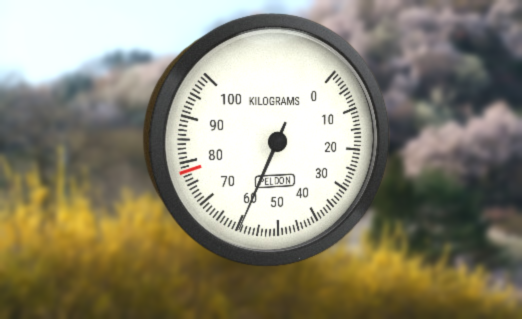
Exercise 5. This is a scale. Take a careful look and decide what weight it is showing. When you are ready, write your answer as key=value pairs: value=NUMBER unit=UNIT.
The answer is value=60 unit=kg
